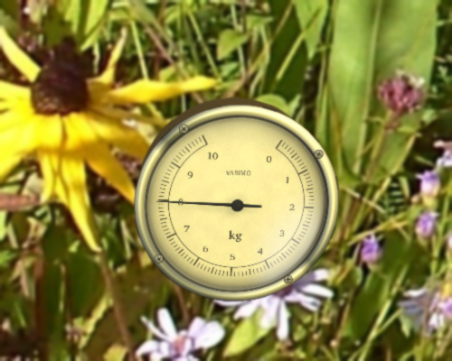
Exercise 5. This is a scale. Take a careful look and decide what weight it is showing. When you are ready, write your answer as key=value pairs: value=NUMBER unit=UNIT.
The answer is value=8 unit=kg
